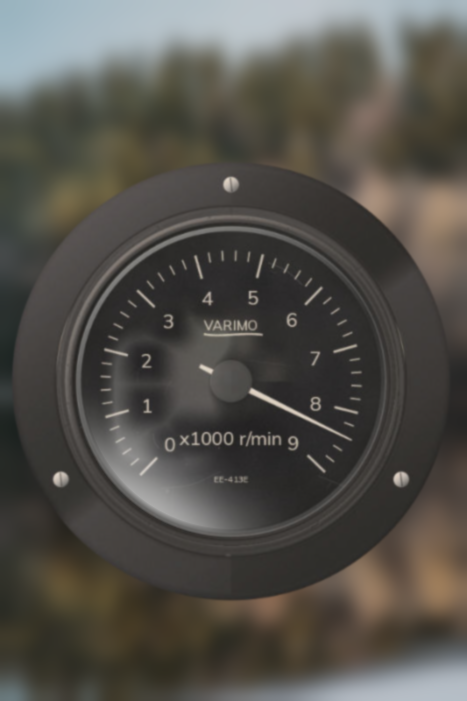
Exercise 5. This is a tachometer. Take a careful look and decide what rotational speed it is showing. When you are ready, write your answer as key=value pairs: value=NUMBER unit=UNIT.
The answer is value=8400 unit=rpm
